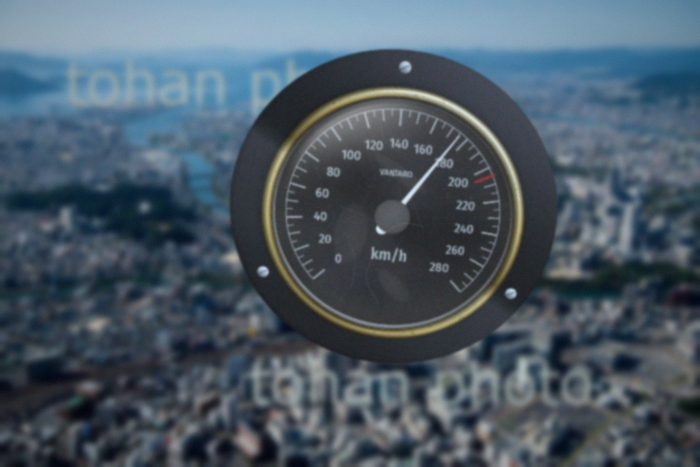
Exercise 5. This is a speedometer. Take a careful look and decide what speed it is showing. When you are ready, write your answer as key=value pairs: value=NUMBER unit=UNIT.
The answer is value=175 unit=km/h
